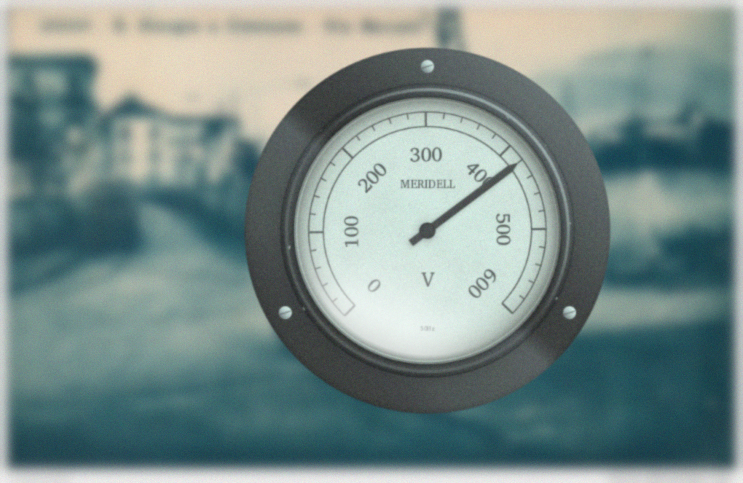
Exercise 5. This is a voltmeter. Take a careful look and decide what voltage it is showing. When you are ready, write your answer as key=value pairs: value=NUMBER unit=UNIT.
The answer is value=420 unit=V
